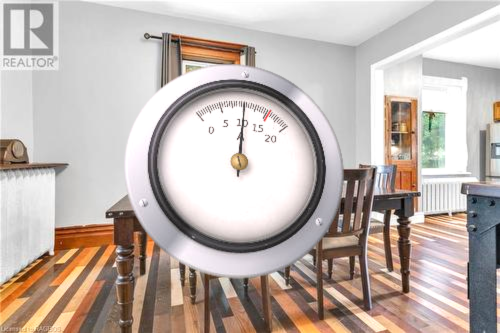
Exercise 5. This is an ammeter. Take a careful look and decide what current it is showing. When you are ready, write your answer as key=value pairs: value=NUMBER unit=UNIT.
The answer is value=10 unit=A
